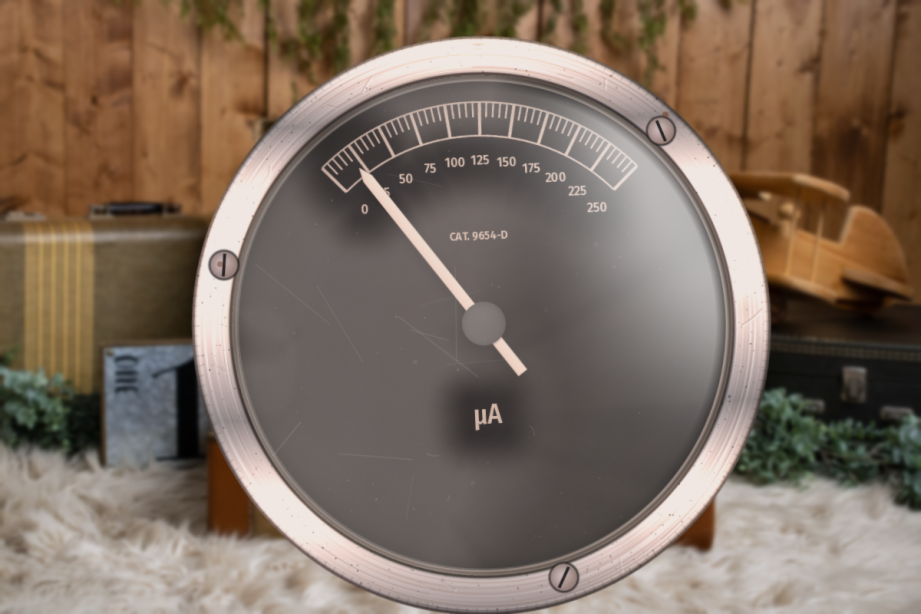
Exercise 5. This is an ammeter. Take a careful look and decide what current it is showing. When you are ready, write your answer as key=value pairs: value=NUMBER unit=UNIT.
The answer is value=20 unit=µA
